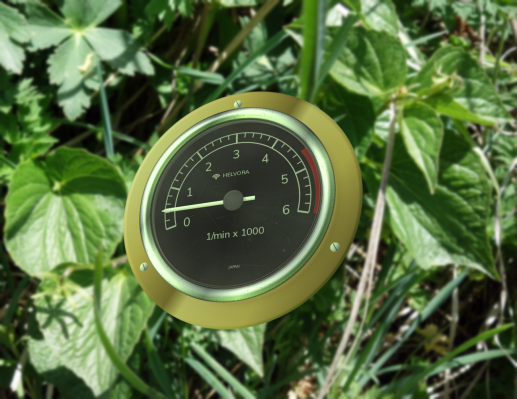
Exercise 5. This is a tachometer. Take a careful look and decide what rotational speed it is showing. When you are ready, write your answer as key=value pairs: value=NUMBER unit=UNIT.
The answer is value=400 unit=rpm
